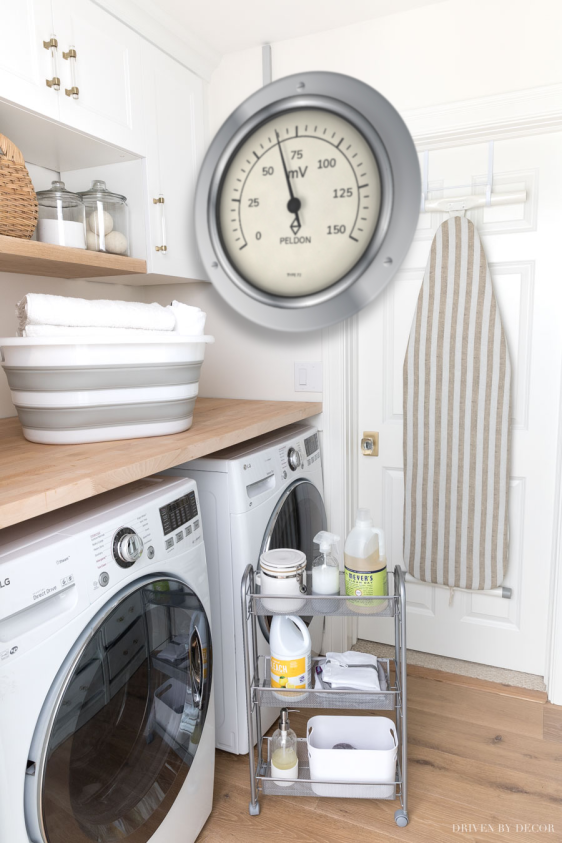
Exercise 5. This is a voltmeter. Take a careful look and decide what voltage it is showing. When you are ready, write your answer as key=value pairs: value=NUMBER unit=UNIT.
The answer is value=65 unit=mV
